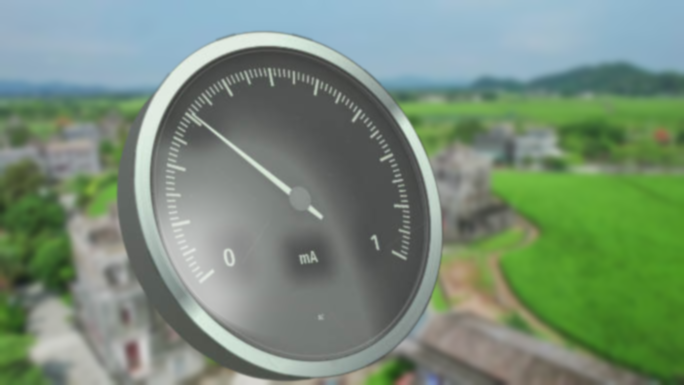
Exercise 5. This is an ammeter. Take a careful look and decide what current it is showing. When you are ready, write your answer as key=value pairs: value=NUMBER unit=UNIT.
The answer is value=0.3 unit=mA
